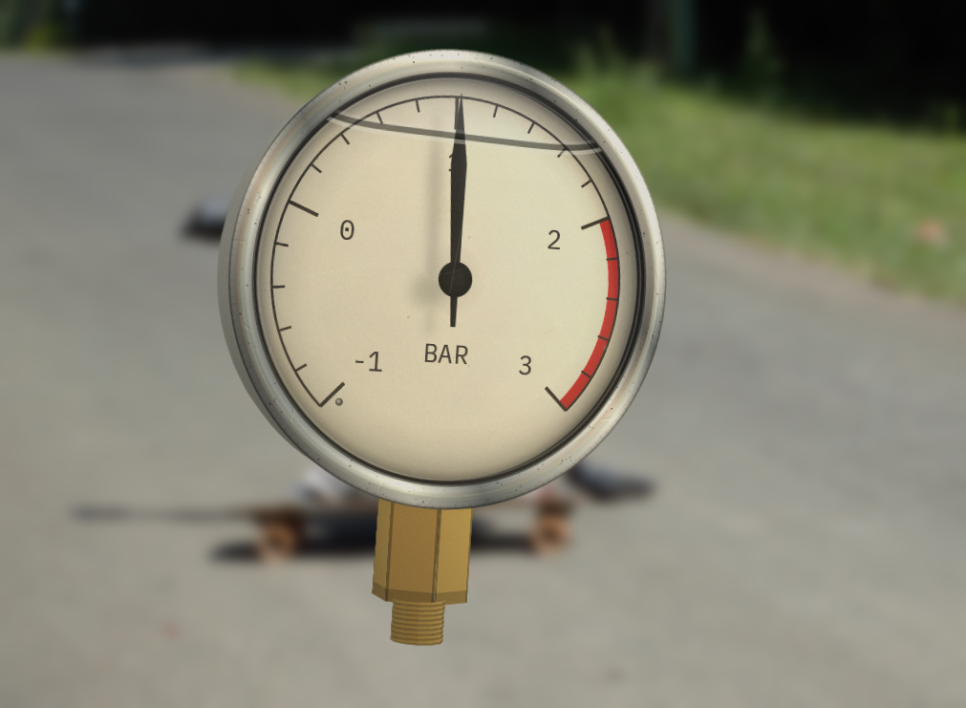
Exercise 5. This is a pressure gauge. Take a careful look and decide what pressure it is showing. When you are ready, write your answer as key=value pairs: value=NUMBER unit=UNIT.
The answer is value=1 unit=bar
